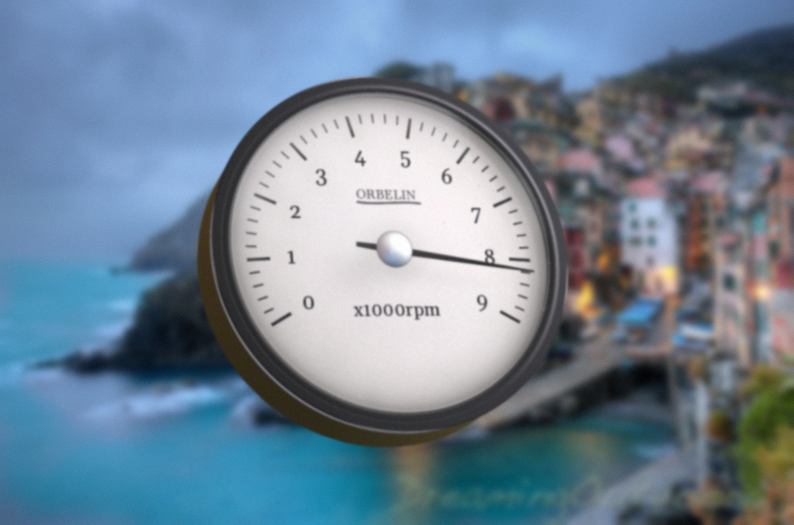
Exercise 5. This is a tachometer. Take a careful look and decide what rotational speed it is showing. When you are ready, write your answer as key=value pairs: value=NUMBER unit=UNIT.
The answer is value=8200 unit=rpm
